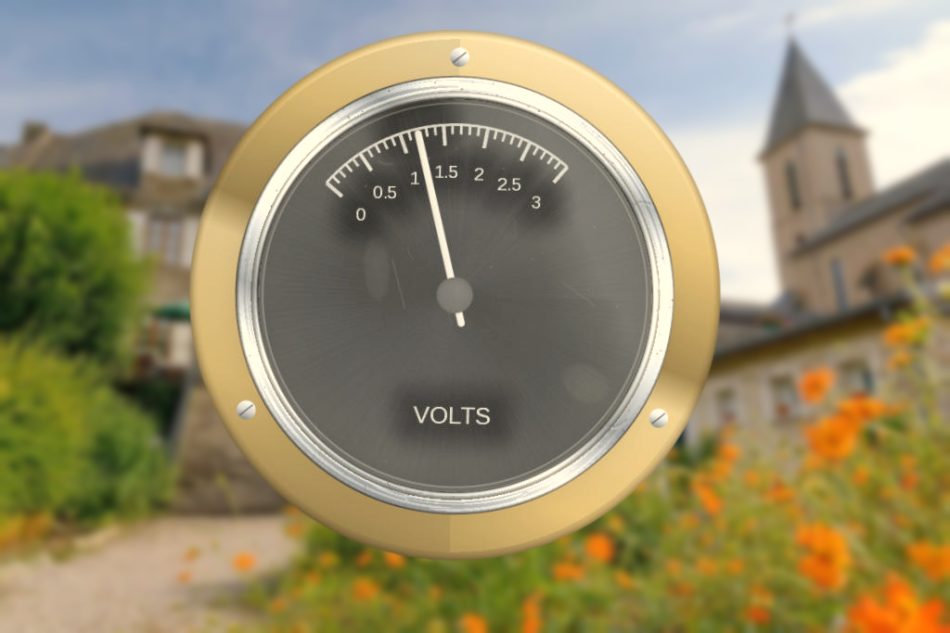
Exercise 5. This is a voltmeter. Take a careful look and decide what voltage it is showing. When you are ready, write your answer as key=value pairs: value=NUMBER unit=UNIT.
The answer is value=1.2 unit=V
